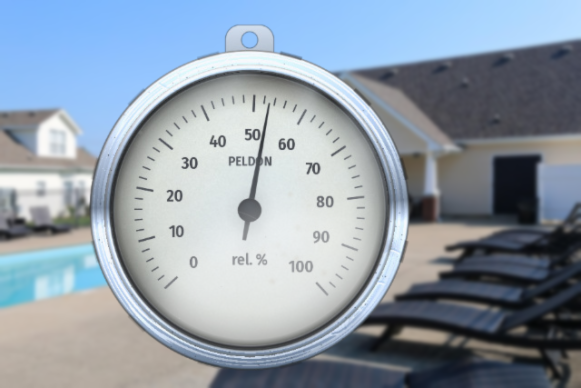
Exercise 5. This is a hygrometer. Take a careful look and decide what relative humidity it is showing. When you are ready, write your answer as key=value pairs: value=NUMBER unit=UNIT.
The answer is value=53 unit=%
